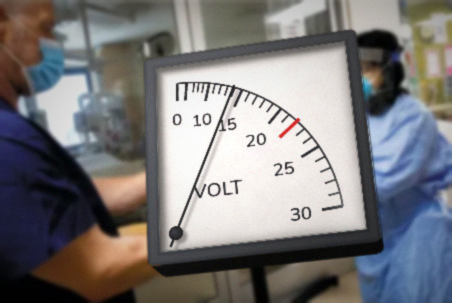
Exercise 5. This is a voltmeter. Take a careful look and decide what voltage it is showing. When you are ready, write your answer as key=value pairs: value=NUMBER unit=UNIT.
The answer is value=14 unit=V
